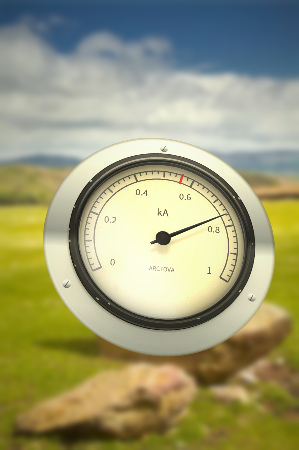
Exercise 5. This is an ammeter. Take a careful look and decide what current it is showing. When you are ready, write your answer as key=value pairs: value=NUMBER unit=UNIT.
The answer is value=0.76 unit=kA
